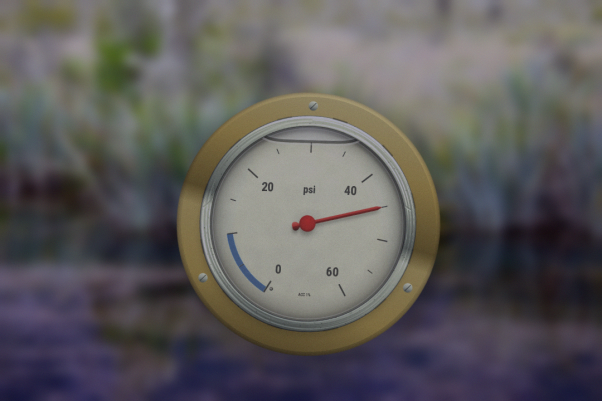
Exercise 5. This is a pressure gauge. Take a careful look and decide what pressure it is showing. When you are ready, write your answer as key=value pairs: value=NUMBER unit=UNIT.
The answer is value=45 unit=psi
